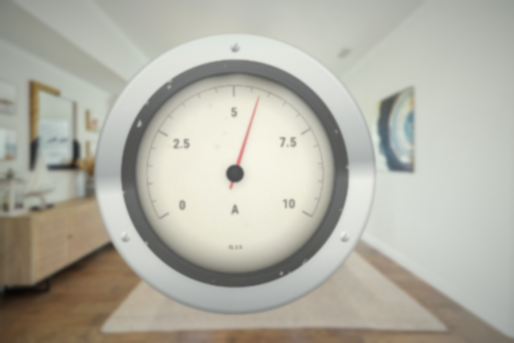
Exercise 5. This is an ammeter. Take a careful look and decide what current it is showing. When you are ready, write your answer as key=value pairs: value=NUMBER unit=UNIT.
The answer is value=5.75 unit=A
